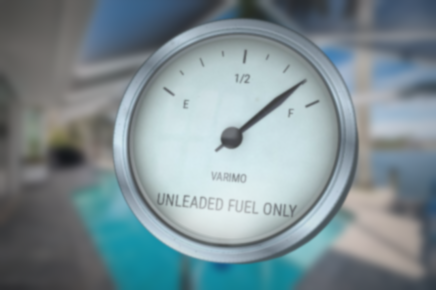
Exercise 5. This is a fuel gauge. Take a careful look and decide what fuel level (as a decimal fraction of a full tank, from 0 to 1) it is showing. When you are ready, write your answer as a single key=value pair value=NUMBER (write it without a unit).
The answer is value=0.875
